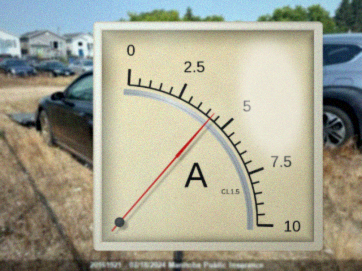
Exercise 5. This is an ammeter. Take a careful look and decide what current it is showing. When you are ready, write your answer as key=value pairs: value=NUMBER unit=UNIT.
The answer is value=4.25 unit=A
